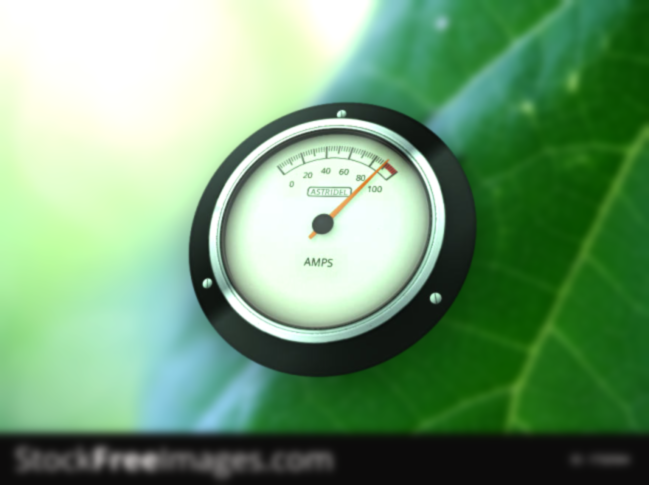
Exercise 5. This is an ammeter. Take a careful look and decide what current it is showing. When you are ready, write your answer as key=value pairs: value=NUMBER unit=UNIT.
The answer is value=90 unit=A
